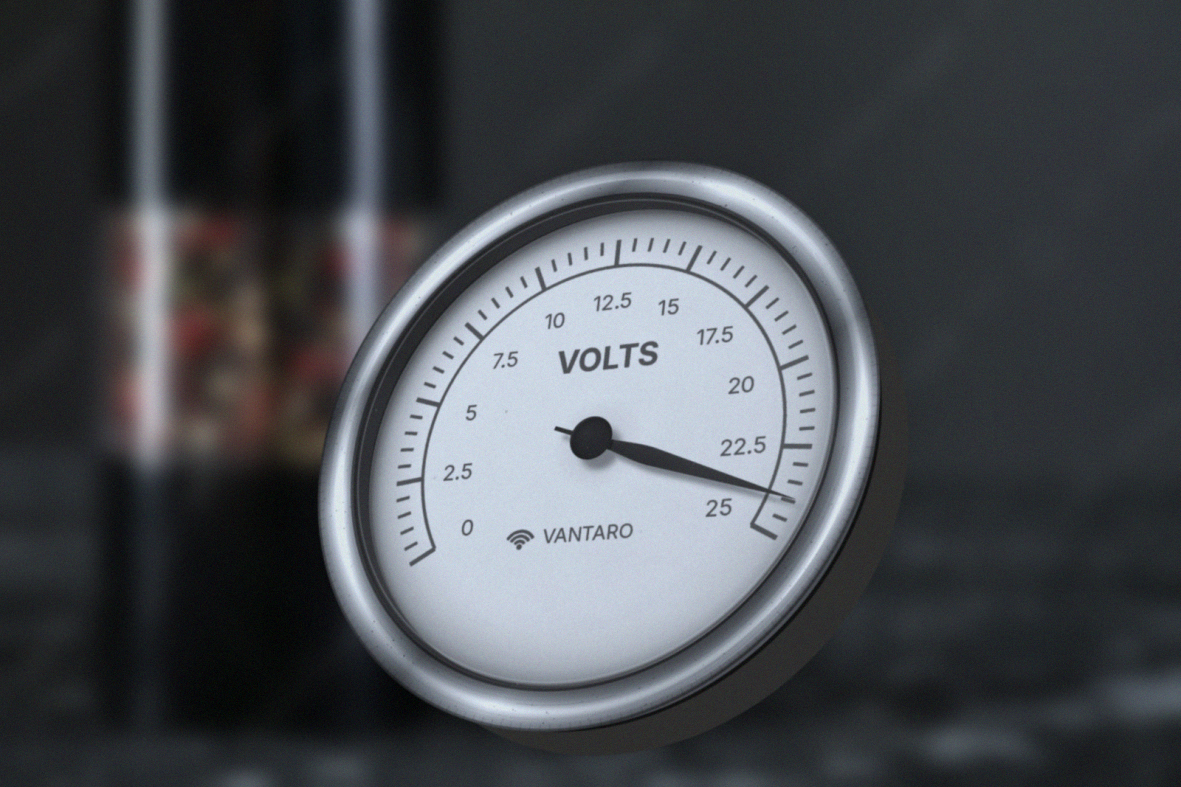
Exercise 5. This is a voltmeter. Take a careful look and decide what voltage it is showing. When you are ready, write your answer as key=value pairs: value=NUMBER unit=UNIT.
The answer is value=24 unit=V
